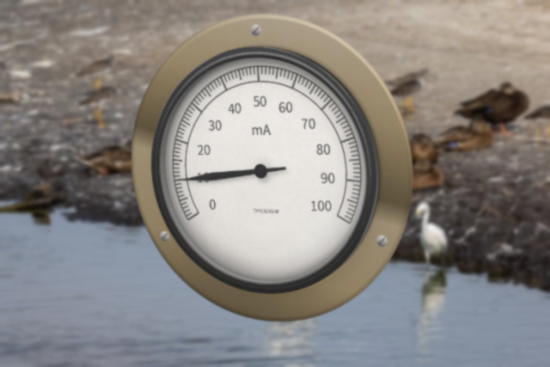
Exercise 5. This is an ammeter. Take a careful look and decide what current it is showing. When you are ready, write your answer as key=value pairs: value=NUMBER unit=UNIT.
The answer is value=10 unit=mA
